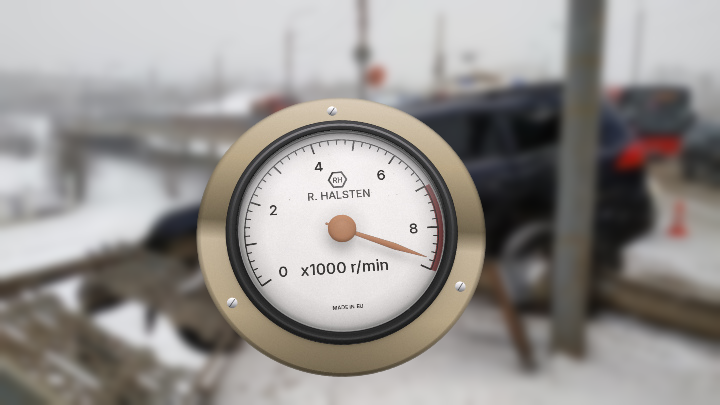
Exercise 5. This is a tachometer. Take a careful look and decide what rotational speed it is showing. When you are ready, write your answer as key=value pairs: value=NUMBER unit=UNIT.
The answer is value=8800 unit=rpm
